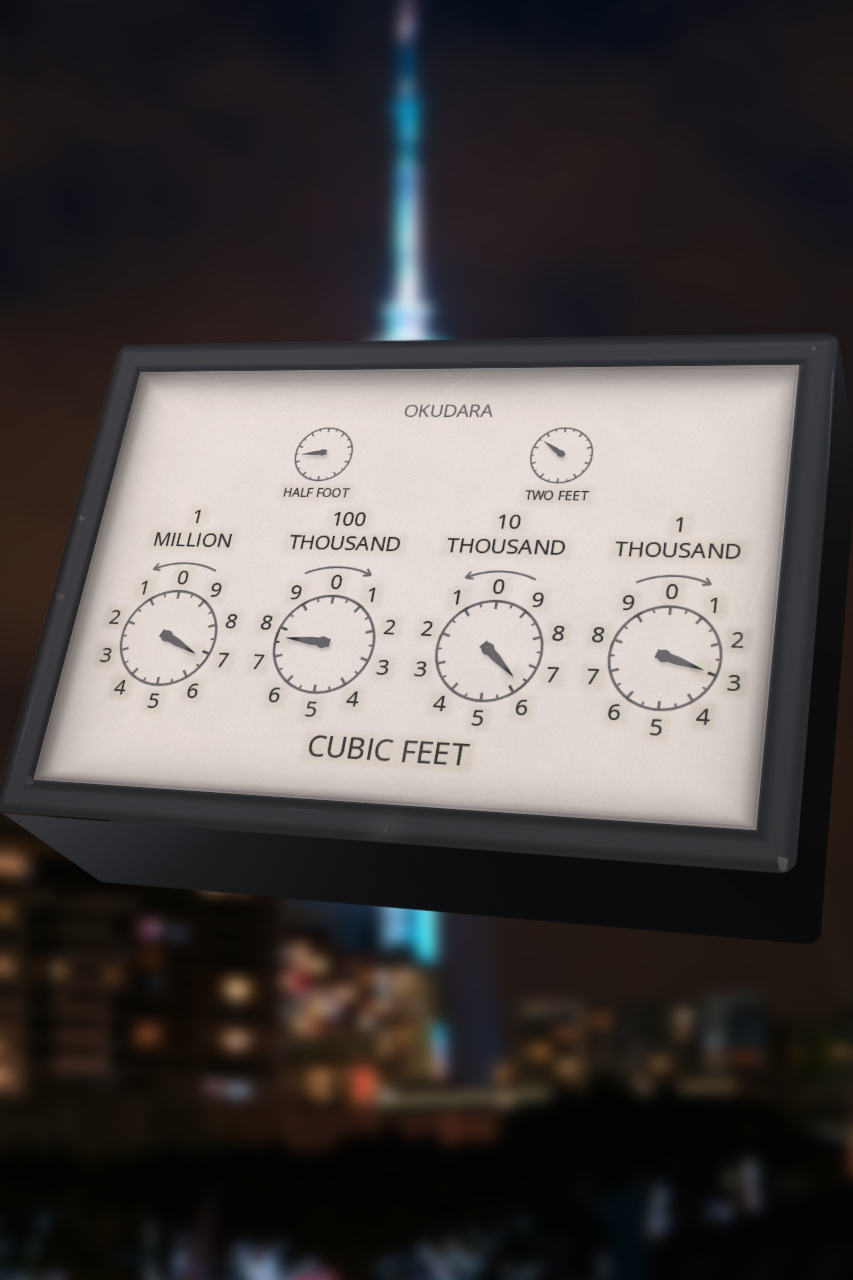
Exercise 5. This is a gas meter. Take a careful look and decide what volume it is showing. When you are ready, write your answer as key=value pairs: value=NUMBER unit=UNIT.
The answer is value=676300 unit=ft³
